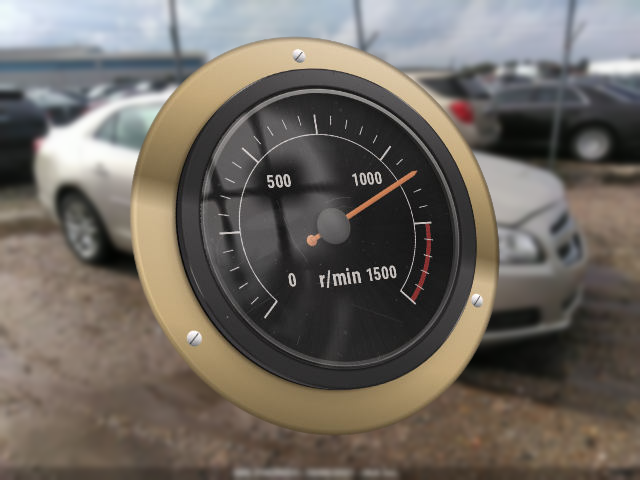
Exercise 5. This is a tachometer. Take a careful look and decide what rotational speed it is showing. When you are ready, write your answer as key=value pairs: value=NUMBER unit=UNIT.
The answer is value=1100 unit=rpm
